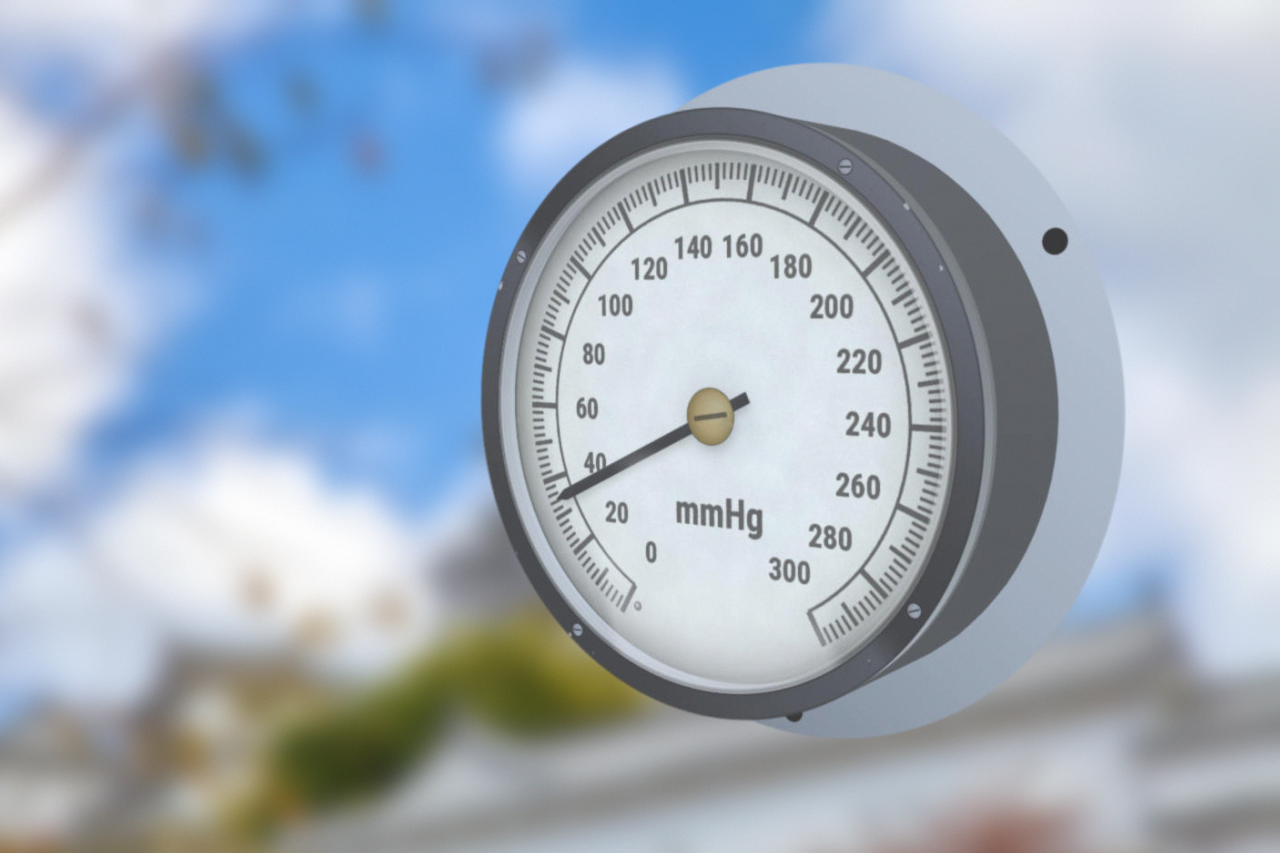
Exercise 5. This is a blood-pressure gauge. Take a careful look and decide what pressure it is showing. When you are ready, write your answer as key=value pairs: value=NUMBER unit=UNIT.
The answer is value=34 unit=mmHg
